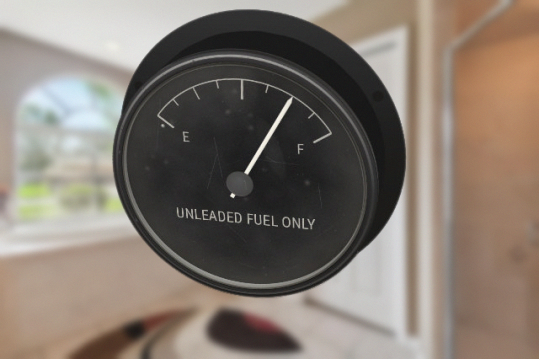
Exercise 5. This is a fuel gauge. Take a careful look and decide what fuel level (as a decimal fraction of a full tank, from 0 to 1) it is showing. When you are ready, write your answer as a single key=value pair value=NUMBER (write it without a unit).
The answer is value=0.75
